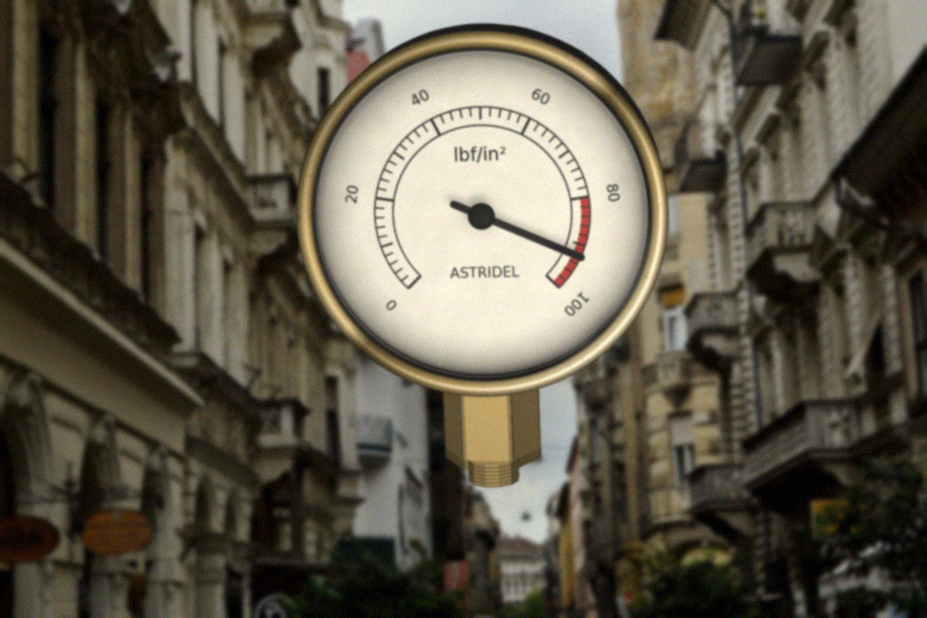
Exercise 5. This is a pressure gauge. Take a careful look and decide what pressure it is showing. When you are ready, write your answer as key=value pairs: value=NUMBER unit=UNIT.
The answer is value=92 unit=psi
